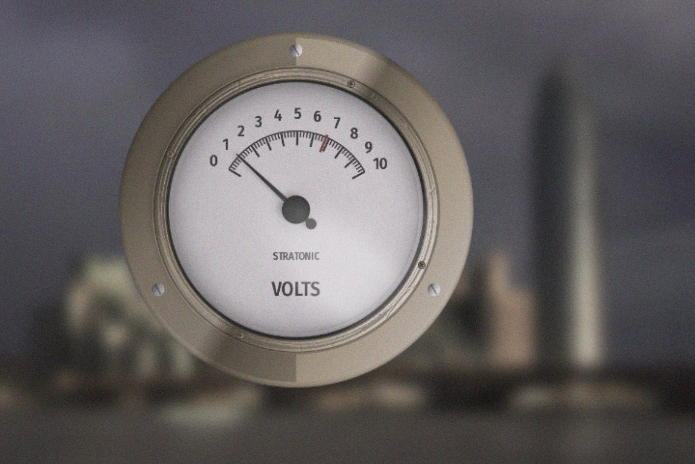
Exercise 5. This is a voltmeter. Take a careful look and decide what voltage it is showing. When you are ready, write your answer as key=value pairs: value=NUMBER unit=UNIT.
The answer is value=1 unit=V
